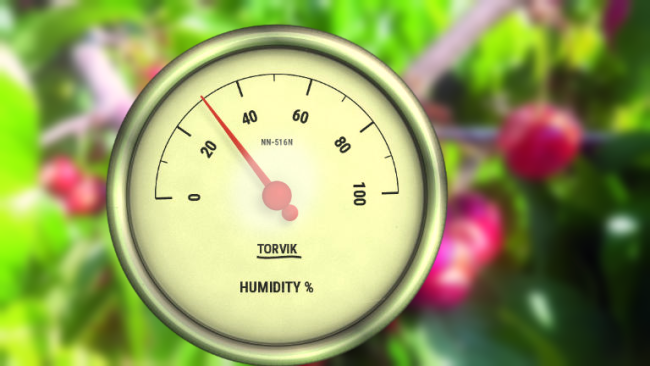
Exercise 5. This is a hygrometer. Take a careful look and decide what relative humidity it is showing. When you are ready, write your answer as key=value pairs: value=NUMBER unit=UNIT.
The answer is value=30 unit=%
